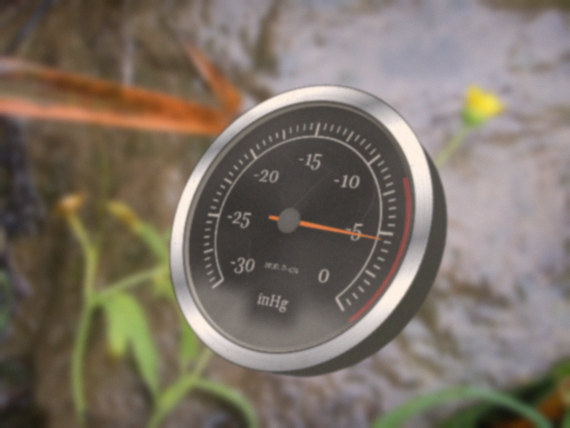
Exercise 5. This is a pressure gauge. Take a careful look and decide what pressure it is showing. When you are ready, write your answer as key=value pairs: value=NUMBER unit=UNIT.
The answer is value=-4.5 unit=inHg
